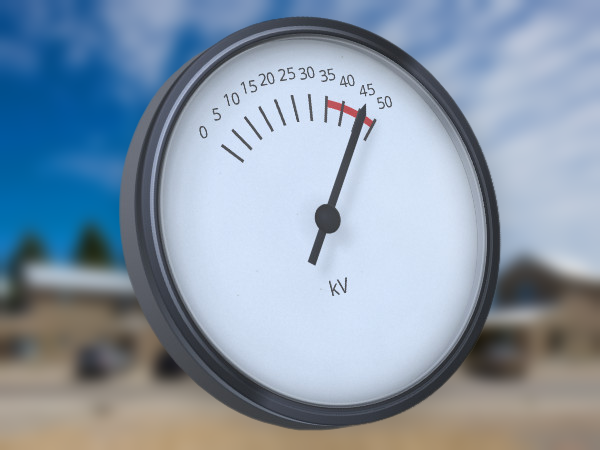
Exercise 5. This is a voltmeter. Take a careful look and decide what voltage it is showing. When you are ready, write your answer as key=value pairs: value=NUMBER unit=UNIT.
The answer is value=45 unit=kV
